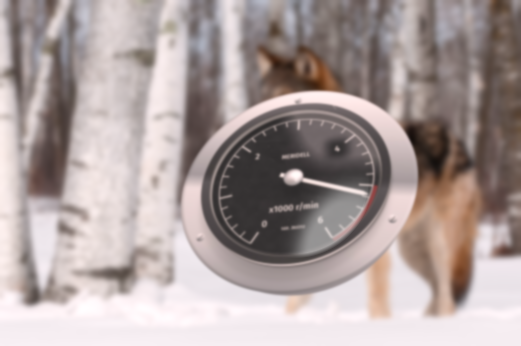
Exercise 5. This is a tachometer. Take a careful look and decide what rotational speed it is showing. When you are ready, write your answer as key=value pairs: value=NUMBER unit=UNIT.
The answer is value=5200 unit=rpm
